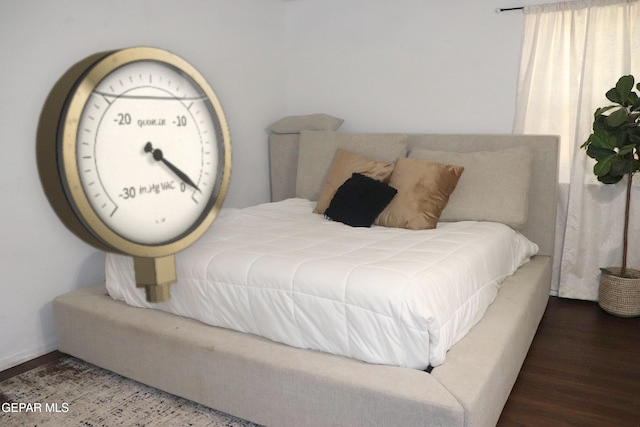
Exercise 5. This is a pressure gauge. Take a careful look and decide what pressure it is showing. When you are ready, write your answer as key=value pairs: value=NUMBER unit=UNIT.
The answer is value=-1 unit=inHg
